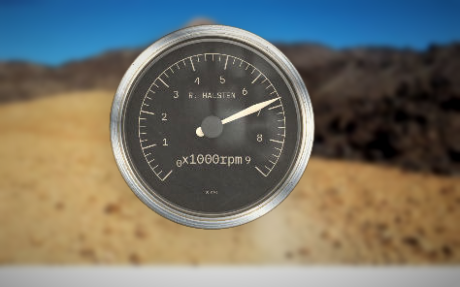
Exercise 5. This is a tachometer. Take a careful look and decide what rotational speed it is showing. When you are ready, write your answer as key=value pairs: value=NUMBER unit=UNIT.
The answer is value=6800 unit=rpm
